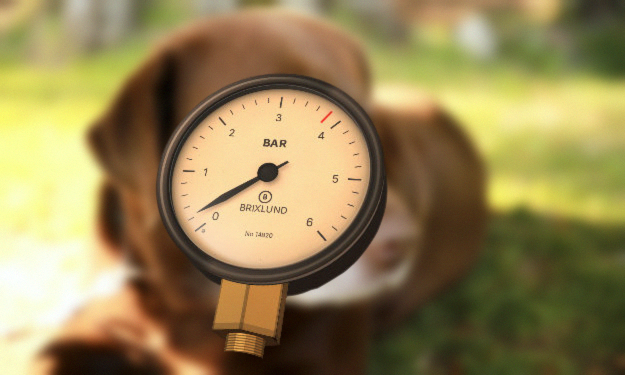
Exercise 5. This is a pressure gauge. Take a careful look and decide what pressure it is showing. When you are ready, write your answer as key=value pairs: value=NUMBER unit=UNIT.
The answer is value=0.2 unit=bar
